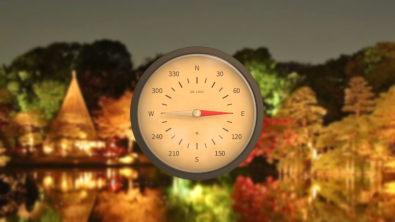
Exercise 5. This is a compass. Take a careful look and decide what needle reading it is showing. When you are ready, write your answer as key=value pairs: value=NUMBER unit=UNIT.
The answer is value=90 unit=°
